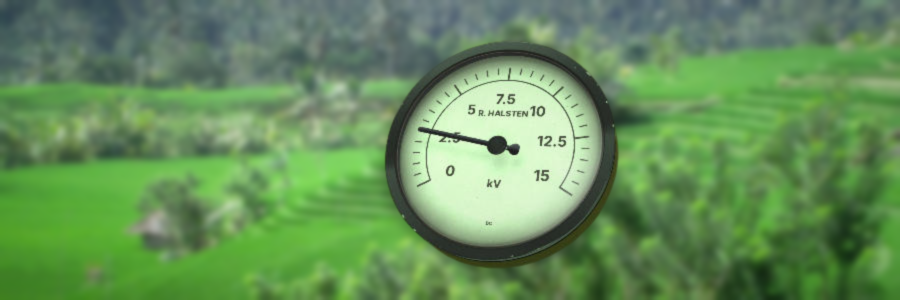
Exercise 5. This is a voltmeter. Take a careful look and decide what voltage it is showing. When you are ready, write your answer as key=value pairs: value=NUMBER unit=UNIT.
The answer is value=2.5 unit=kV
